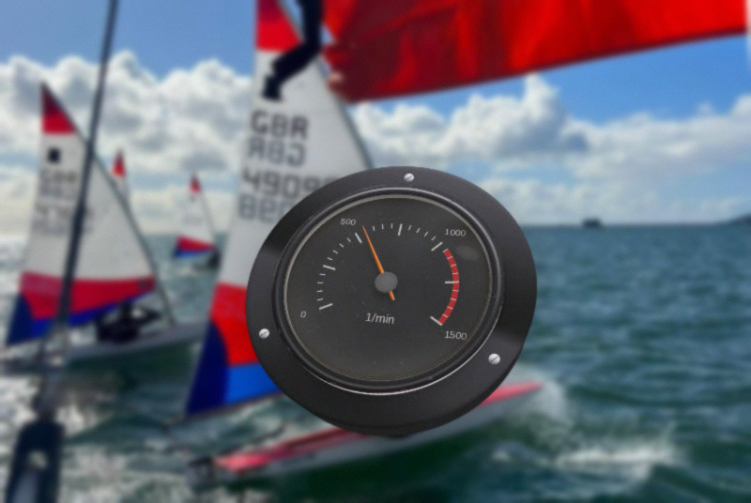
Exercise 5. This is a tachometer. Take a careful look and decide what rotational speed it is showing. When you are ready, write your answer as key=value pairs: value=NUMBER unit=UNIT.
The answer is value=550 unit=rpm
